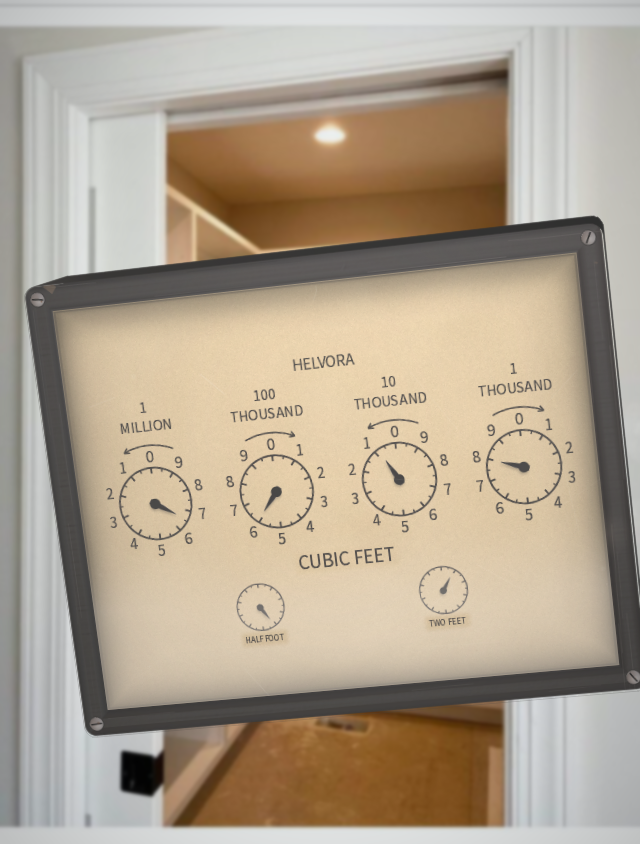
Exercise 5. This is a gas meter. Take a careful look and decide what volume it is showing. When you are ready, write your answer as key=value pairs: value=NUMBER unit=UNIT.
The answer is value=660800 unit=ft³
